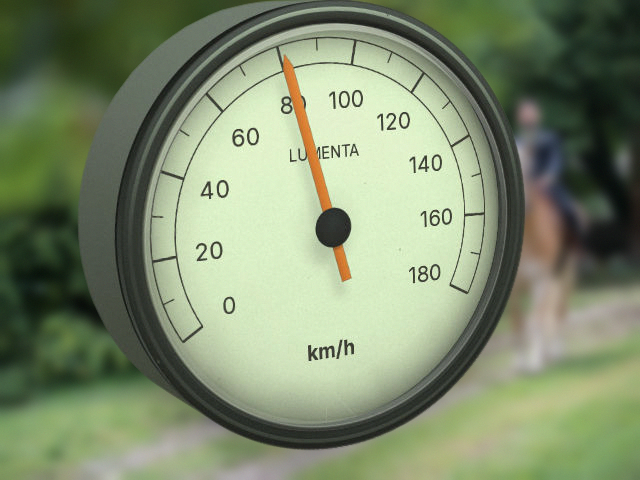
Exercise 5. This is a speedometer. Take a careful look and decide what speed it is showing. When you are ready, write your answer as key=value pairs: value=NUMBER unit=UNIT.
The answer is value=80 unit=km/h
